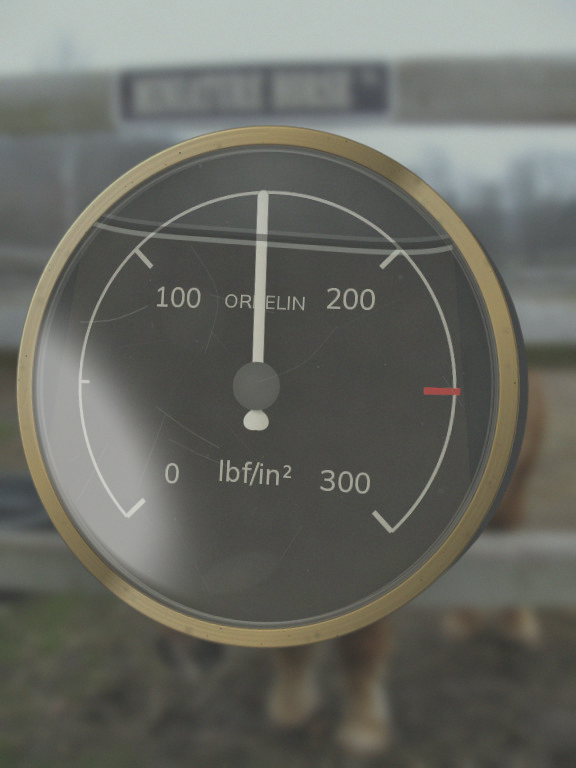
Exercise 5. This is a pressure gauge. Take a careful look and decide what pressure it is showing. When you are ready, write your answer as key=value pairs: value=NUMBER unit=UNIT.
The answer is value=150 unit=psi
